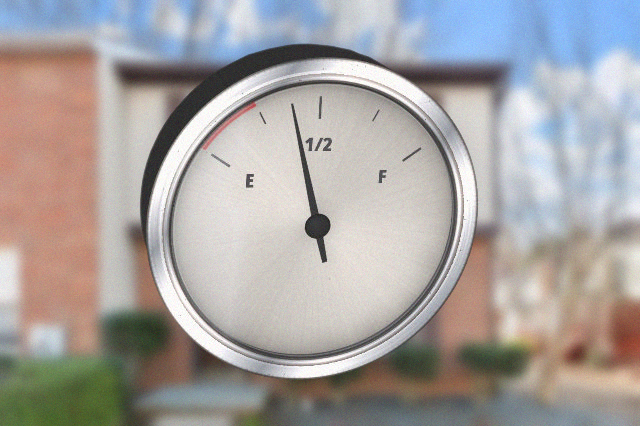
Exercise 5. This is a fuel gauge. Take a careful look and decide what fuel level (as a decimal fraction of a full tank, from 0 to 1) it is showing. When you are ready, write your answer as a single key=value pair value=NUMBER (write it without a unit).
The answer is value=0.375
